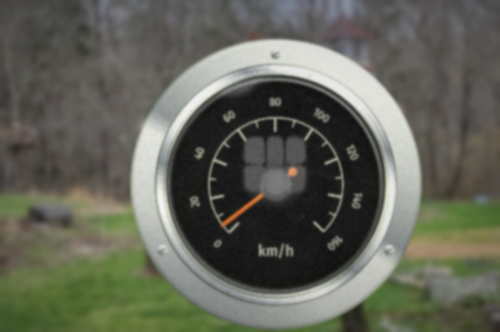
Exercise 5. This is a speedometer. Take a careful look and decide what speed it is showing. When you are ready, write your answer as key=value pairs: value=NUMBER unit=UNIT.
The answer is value=5 unit=km/h
